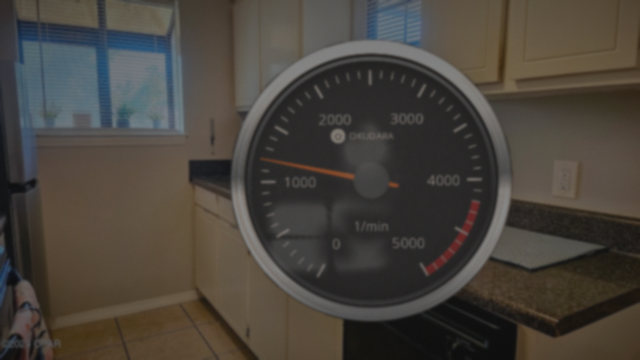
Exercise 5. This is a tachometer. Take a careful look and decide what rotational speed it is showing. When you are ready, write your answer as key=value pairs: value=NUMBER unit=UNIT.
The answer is value=1200 unit=rpm
